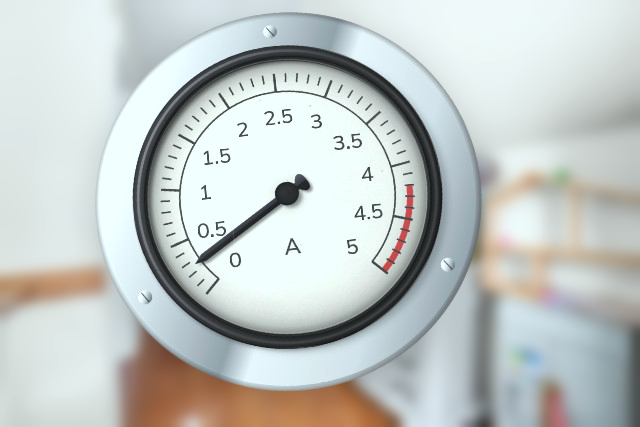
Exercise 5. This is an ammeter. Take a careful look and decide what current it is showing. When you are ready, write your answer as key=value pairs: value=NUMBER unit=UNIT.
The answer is value=0.25 unit=A
